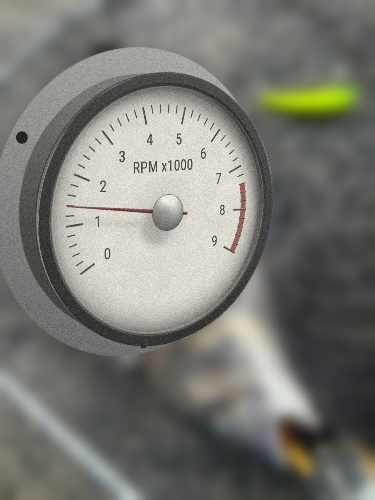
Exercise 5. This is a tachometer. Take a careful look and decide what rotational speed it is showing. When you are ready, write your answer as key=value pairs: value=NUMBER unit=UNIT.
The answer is value=1400 unit=rpm
